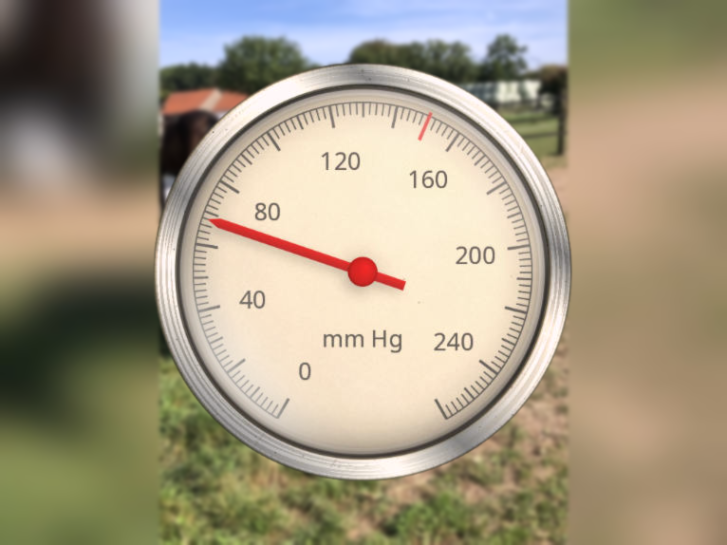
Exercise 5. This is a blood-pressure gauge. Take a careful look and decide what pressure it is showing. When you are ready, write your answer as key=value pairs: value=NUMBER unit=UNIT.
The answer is value=68 unit=mmHg
